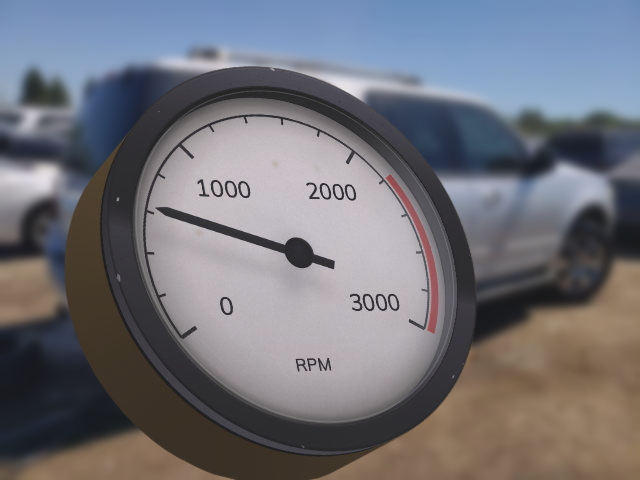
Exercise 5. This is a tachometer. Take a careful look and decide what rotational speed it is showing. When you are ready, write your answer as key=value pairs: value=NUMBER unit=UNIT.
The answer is value=600 unit=rpm
